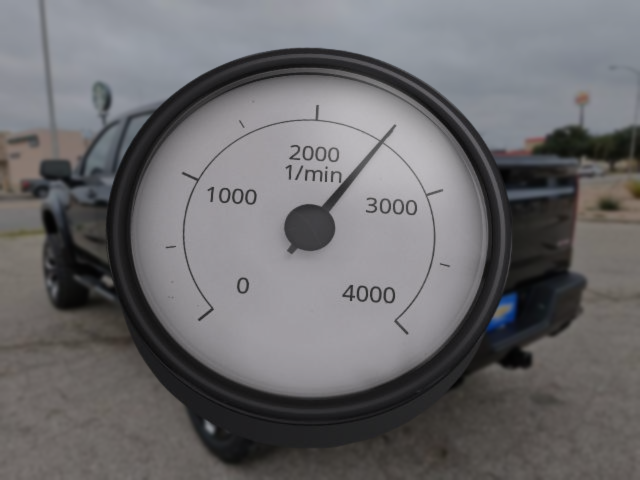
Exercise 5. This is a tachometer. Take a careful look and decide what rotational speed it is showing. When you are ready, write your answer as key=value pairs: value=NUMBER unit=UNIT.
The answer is value=2500 unit=rpm
